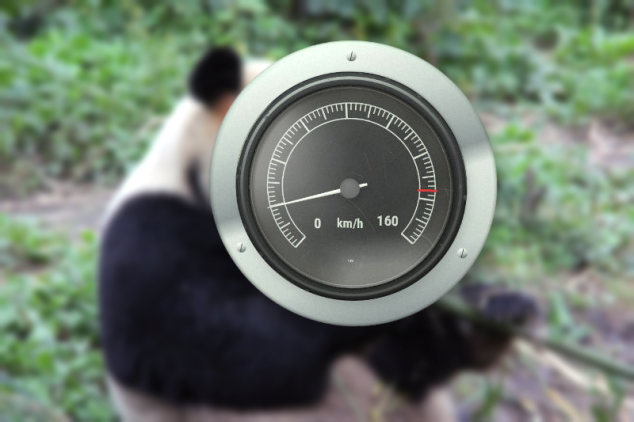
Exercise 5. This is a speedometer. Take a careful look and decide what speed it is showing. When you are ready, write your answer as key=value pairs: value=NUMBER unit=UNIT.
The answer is value=20 unit=km/h
